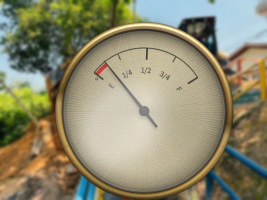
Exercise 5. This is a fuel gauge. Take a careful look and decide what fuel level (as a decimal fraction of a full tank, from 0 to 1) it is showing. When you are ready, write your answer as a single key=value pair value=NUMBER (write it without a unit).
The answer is value=0.125
